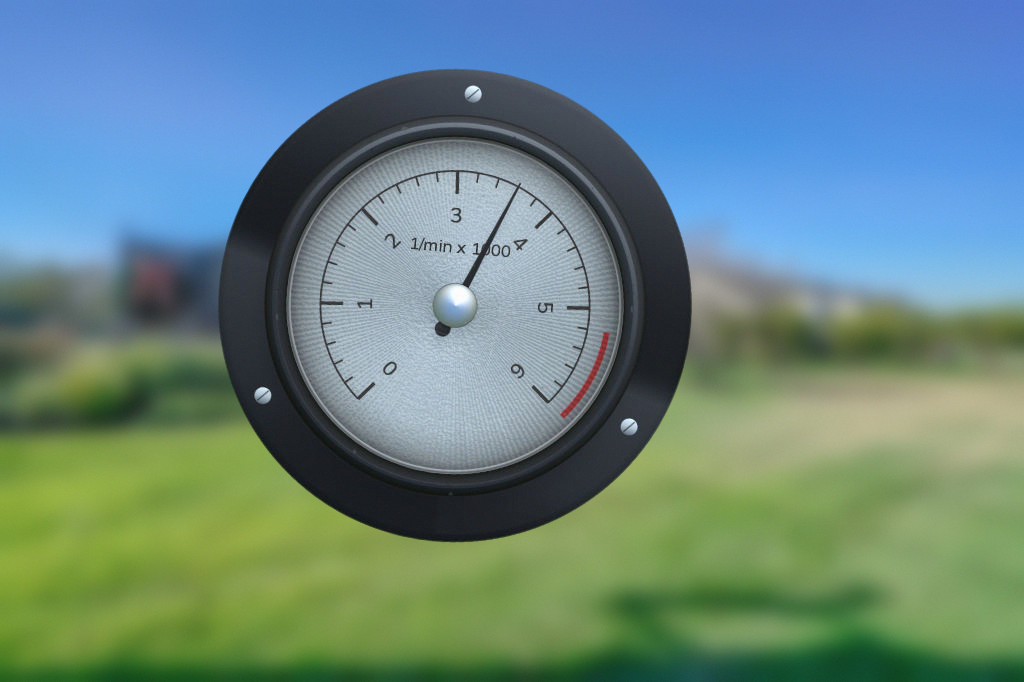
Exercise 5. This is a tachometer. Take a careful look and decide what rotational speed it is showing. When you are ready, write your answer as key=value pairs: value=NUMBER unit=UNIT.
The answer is value=3600 unit=rpm
